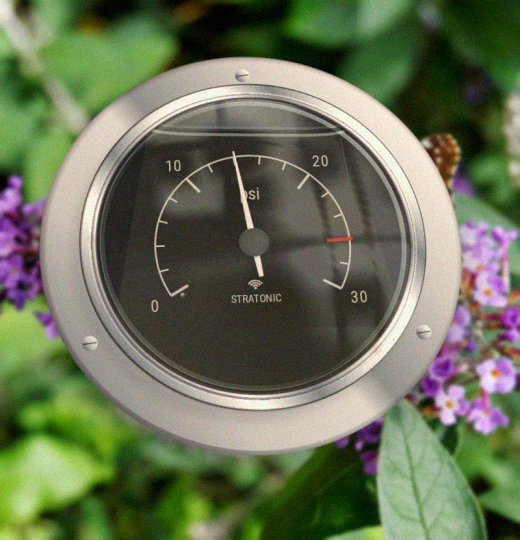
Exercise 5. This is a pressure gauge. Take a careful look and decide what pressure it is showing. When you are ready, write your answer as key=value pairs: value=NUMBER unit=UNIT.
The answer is value=14 unit=psi
